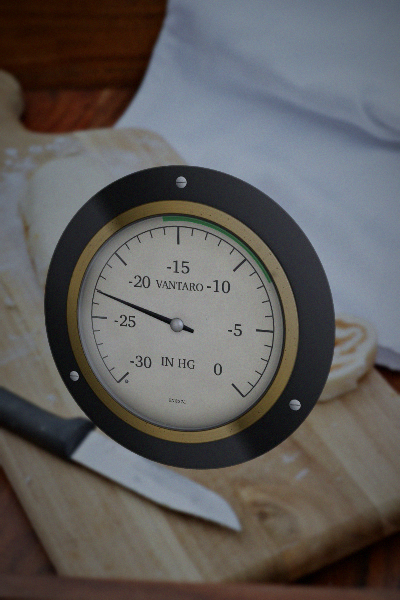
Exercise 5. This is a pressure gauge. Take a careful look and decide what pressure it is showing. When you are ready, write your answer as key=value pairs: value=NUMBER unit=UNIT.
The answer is value=-23 unit=inHg
